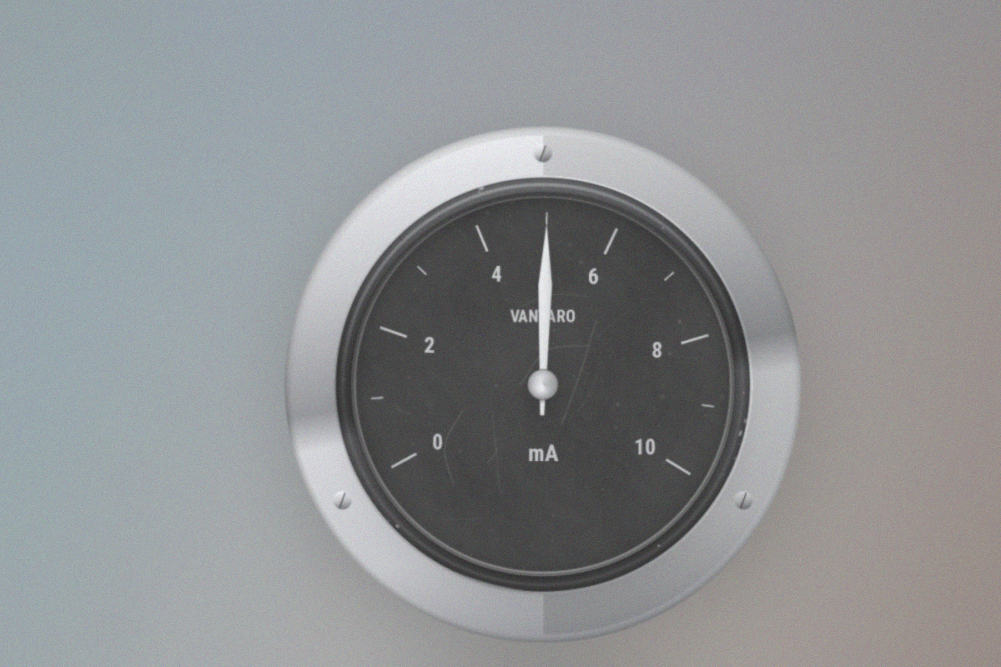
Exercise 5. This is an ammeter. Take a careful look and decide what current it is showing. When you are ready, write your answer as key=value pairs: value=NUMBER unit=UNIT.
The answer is value=5 unit=mA
